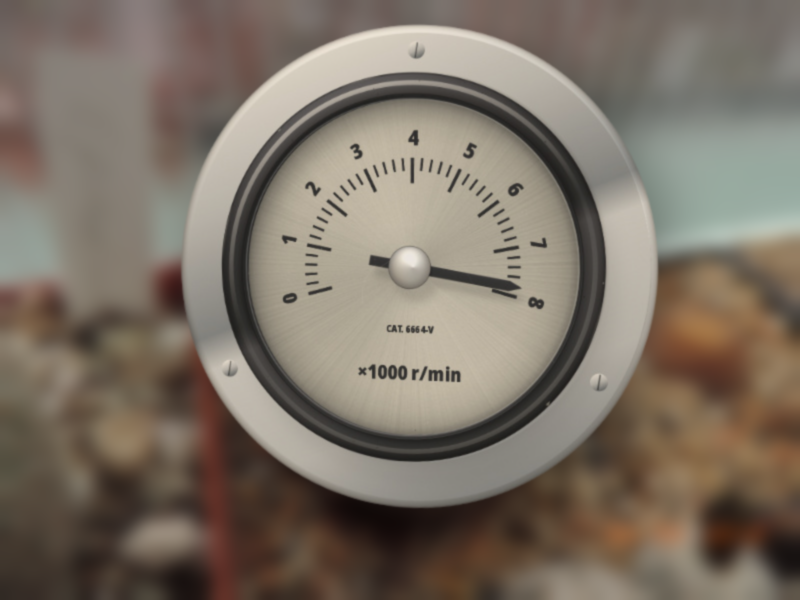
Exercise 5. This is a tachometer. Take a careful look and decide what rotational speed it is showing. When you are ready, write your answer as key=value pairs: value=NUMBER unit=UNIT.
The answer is value=7800 unit=rpm
